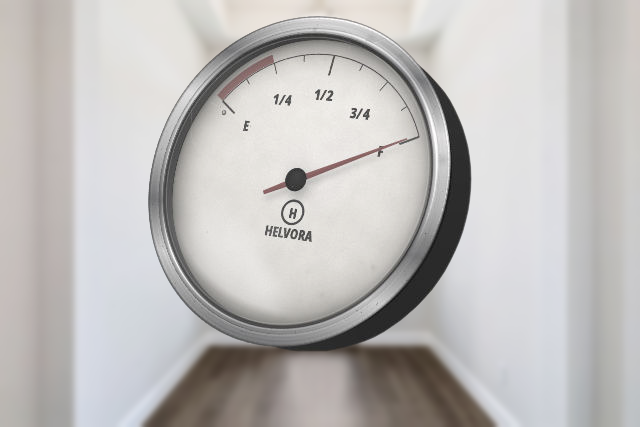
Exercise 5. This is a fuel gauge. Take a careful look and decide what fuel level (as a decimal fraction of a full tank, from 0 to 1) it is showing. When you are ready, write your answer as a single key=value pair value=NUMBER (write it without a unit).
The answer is value=1
